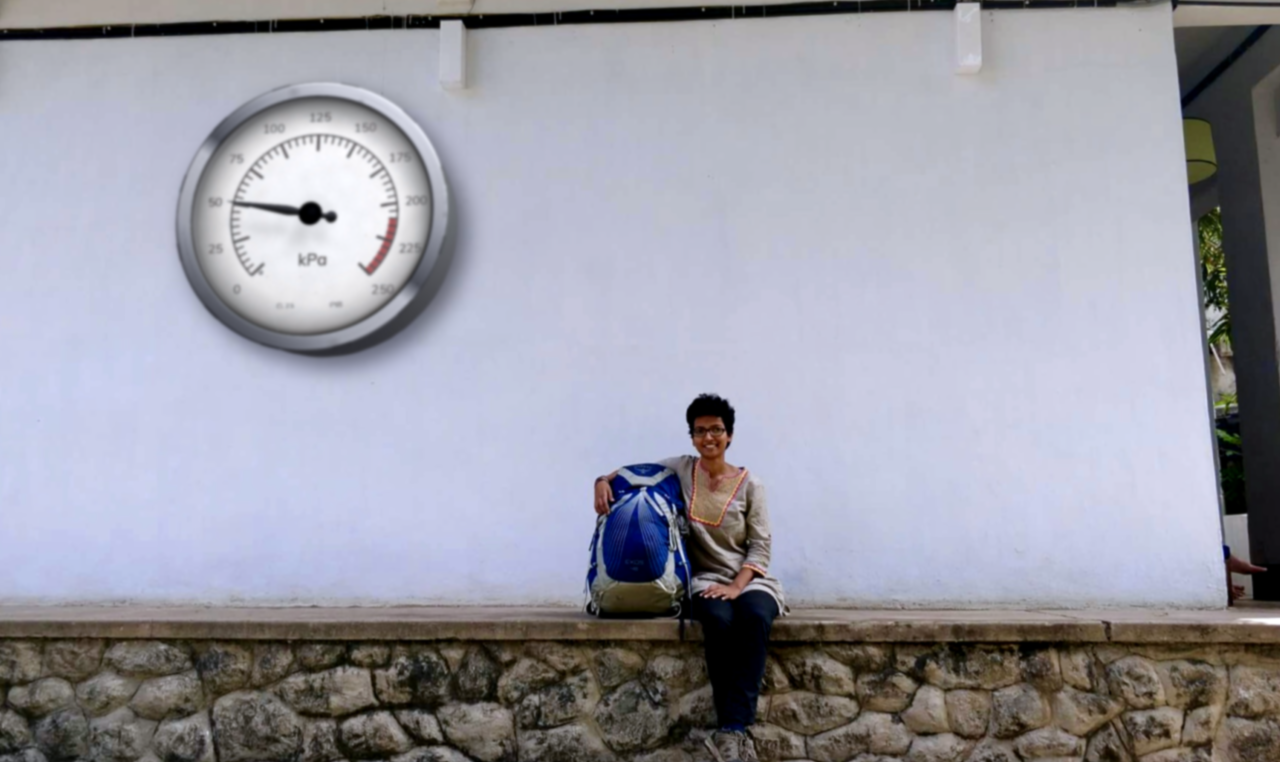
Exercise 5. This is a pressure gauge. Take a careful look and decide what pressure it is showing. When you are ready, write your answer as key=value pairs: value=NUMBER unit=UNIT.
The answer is value=50 unit=kPa
